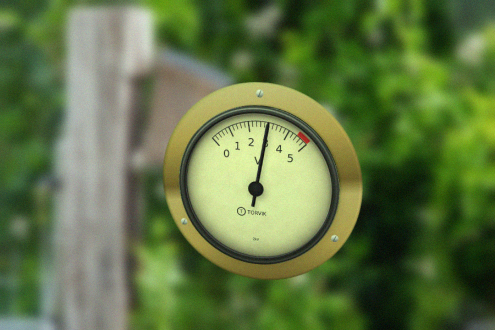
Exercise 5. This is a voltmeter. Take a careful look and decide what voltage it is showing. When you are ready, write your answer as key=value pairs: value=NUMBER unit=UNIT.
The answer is value=3 unit=V
